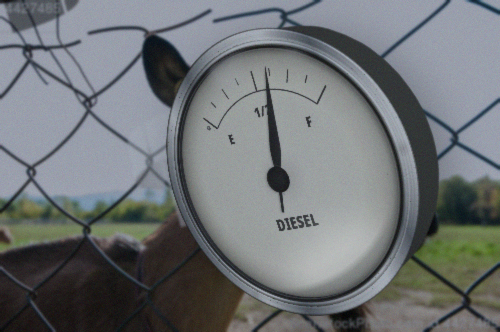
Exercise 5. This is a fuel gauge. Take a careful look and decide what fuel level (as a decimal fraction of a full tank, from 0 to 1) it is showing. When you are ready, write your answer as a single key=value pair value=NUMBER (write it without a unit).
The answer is value=0.625
